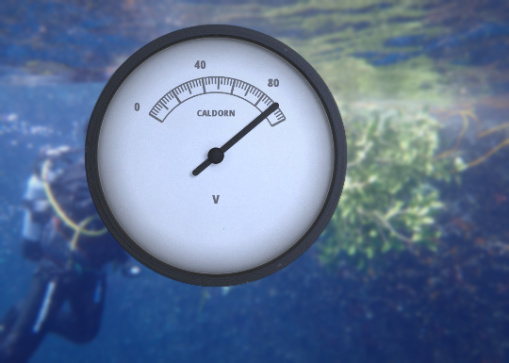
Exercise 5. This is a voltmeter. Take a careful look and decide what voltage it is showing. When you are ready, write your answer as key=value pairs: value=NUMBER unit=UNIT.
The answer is value=90 unit=V
